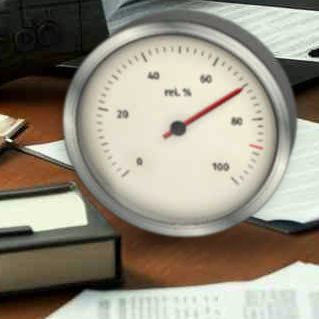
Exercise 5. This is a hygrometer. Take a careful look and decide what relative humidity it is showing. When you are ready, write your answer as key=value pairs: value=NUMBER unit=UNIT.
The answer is value=70 unit=%
